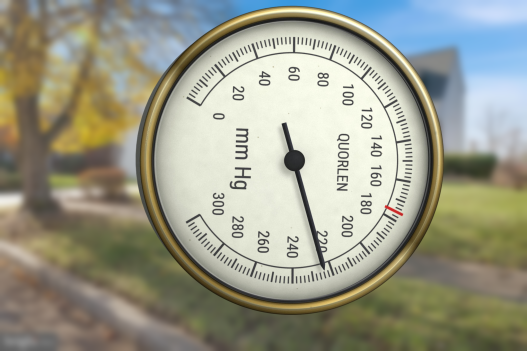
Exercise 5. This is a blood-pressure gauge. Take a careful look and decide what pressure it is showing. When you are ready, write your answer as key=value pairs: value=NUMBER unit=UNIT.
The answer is value=224 unit=mmHg
